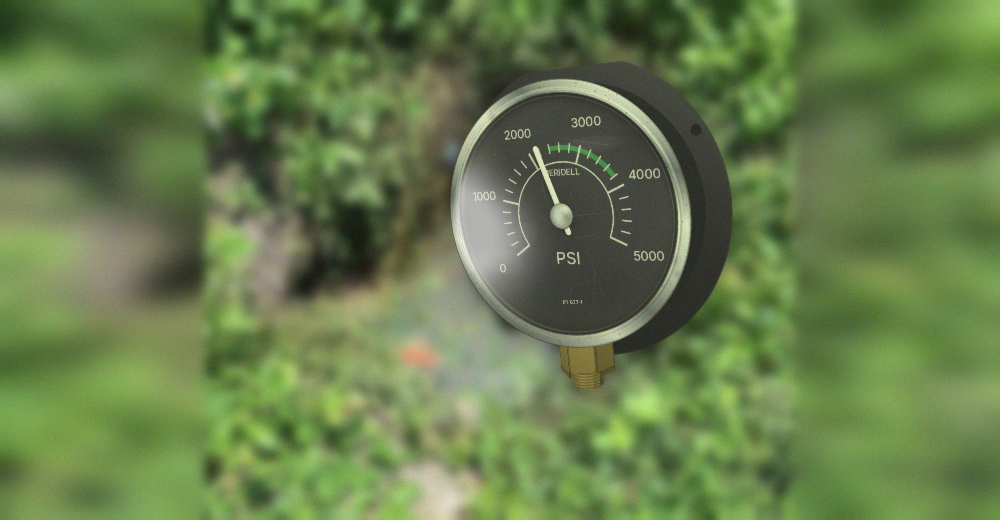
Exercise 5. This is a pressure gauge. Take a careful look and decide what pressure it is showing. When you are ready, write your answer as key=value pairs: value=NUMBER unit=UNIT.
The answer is value=2200 unit=psi
